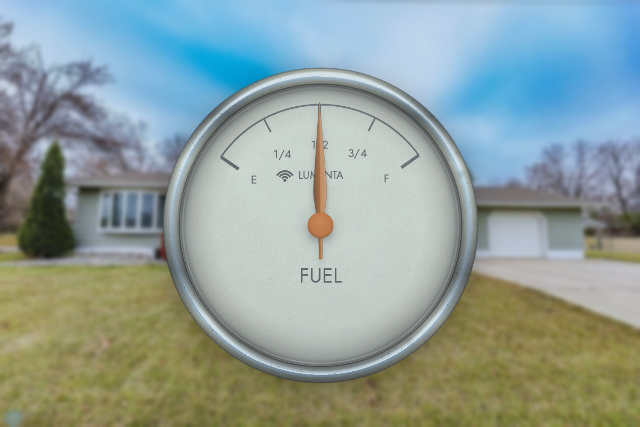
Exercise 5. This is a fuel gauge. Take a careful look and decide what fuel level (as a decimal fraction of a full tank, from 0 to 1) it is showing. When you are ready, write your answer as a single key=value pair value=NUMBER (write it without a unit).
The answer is value=0.5
